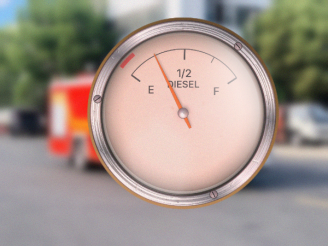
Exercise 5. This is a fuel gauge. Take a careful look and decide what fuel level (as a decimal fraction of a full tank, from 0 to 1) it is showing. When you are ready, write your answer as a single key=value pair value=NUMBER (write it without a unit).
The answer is value=0.25
